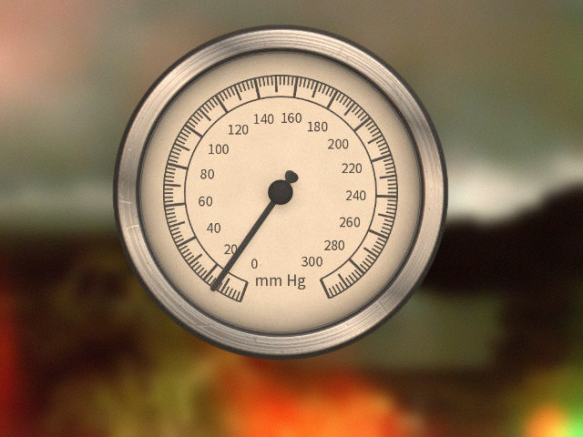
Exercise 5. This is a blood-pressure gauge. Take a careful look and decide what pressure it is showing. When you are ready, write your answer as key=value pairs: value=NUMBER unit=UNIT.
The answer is value=14 unit=mmHg
